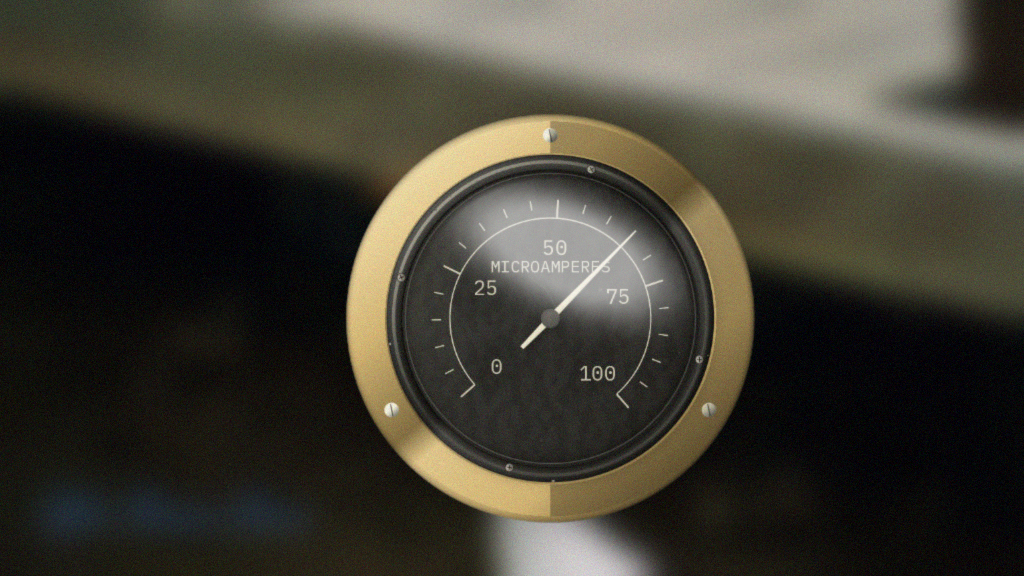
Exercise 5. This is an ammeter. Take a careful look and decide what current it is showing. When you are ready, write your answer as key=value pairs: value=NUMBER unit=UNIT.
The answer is value=65 unit=µA
